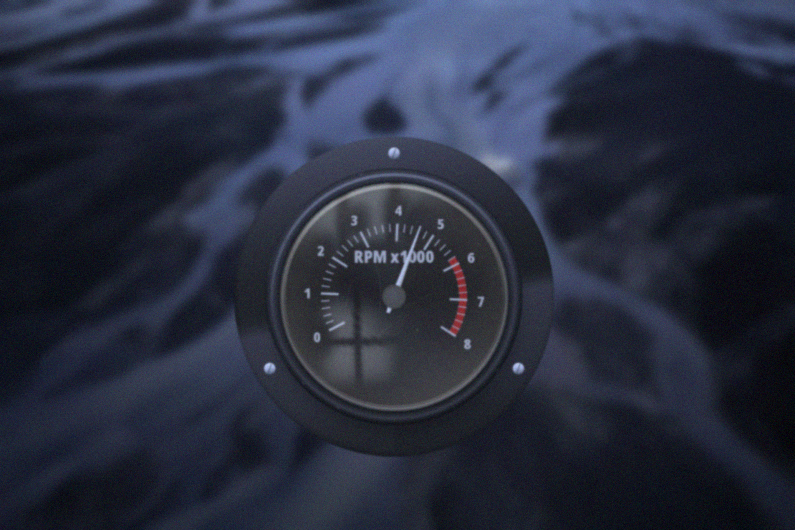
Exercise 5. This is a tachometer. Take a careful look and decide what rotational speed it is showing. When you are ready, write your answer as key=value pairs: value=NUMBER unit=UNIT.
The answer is value=4600 unit=rpm
